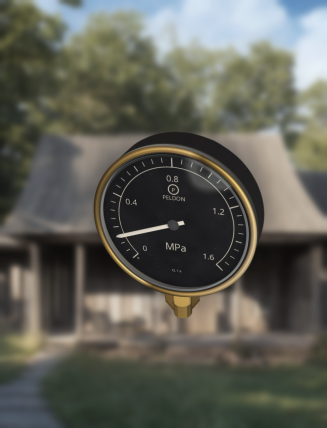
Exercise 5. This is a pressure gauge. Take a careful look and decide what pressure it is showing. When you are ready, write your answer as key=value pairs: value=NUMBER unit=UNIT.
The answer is value=0.15 unit=MPa
